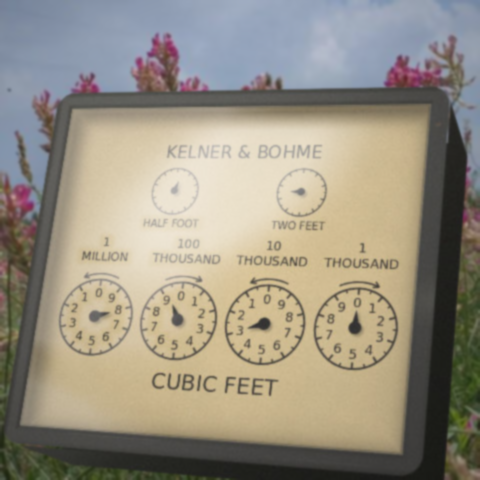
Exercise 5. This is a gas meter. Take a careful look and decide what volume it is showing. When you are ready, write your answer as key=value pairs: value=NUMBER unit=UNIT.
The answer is value=793000 unit=ft³
